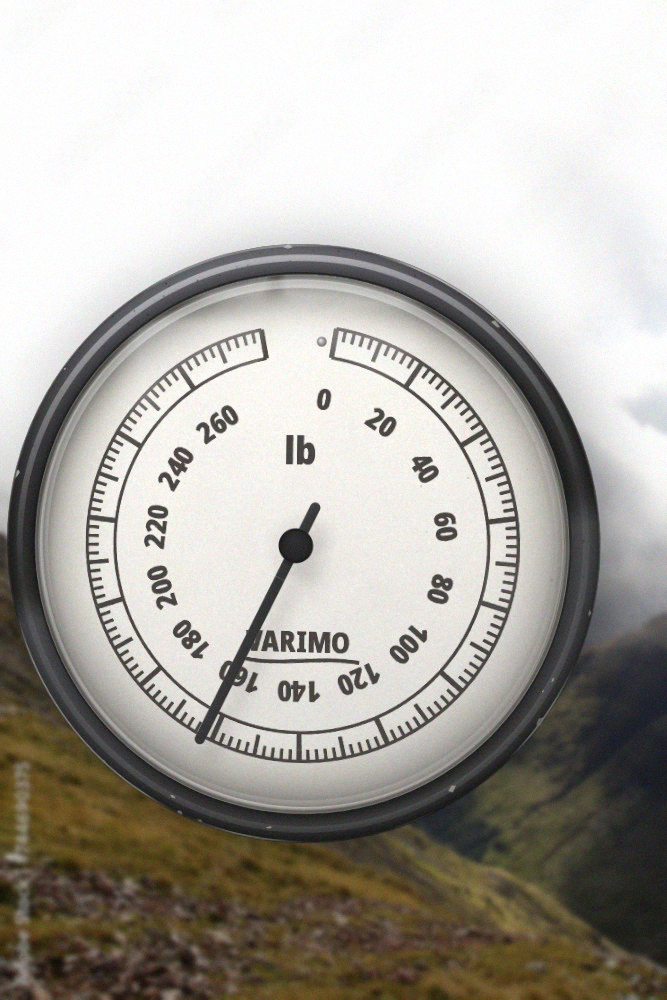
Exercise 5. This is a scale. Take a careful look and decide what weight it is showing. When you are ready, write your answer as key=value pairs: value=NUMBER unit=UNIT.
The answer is value=162 unit=lb
